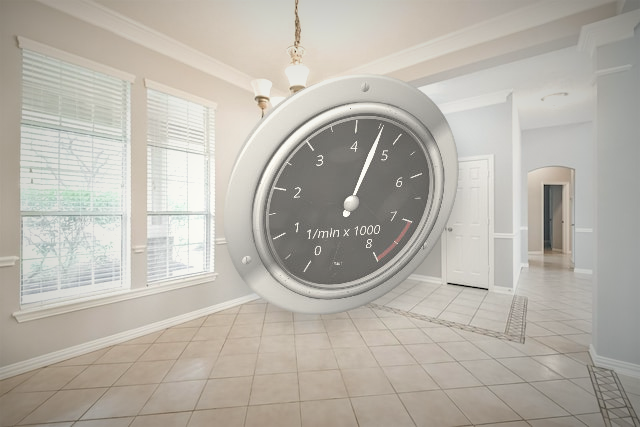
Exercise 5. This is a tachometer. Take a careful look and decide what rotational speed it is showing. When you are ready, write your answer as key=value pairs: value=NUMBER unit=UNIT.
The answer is value=4500 unit=rpm
